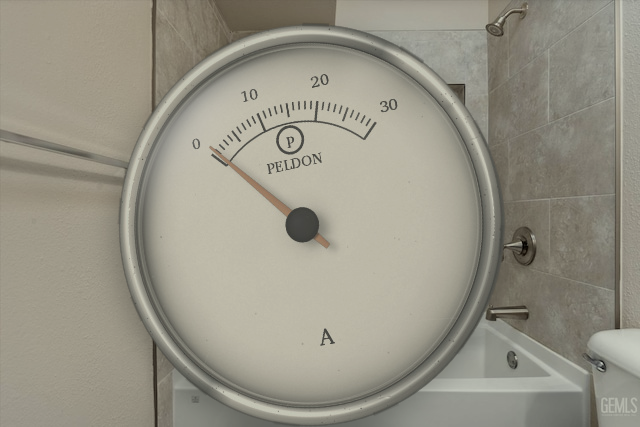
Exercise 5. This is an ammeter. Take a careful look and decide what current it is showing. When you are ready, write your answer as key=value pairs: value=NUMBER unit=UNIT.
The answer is value=1 unit=A
